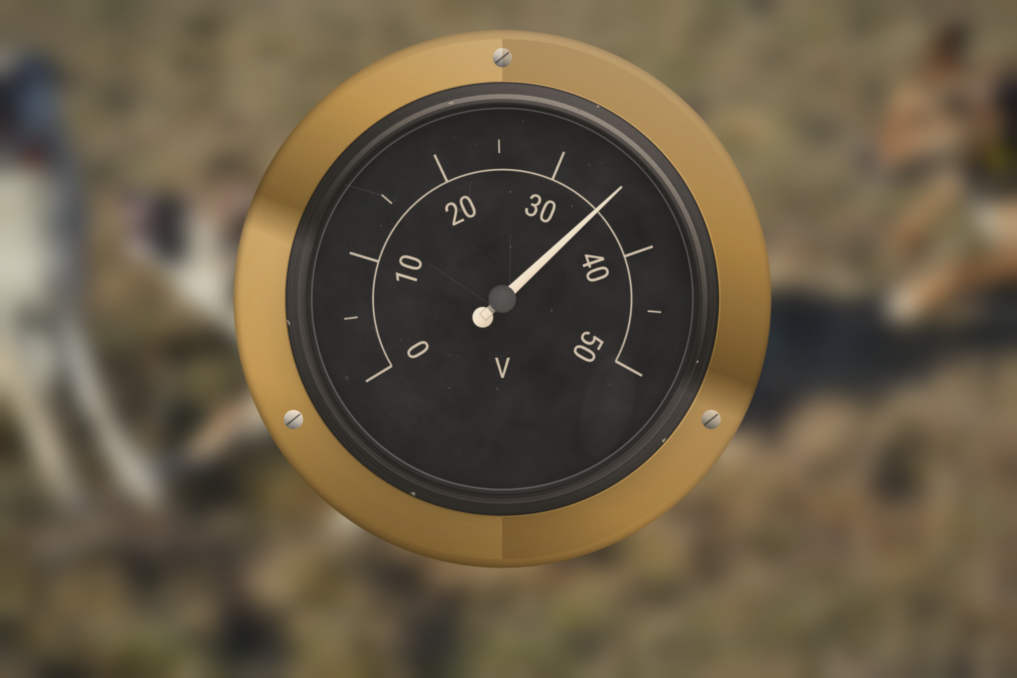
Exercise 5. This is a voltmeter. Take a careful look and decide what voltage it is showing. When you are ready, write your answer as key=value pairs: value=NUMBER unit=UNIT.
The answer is value=35 unit=V
